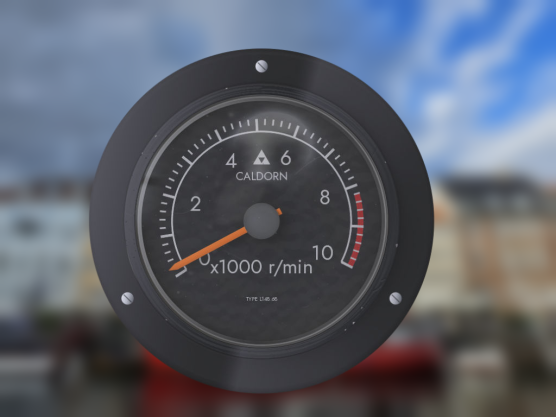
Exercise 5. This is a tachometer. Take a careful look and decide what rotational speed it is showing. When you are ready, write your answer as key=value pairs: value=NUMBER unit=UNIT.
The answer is value=200 unit=rpm
